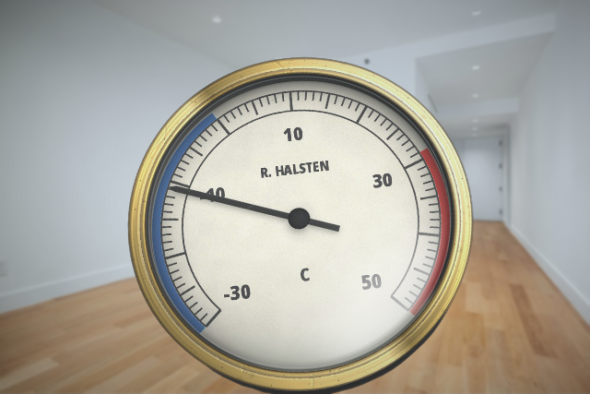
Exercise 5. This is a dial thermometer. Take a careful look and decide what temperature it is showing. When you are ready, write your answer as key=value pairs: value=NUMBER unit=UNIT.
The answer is value=-11 unit=°C
